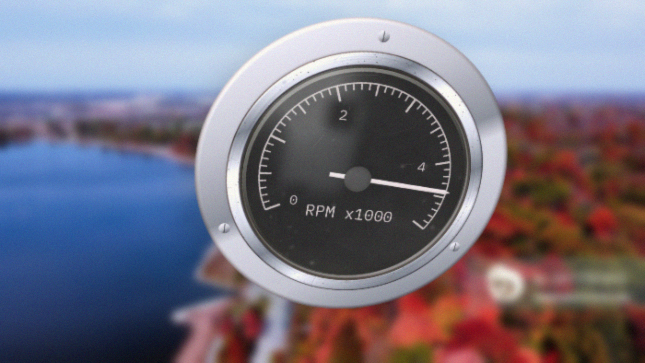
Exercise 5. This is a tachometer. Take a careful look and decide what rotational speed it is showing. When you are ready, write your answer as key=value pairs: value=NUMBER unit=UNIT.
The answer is value=4400 unit=rpm
